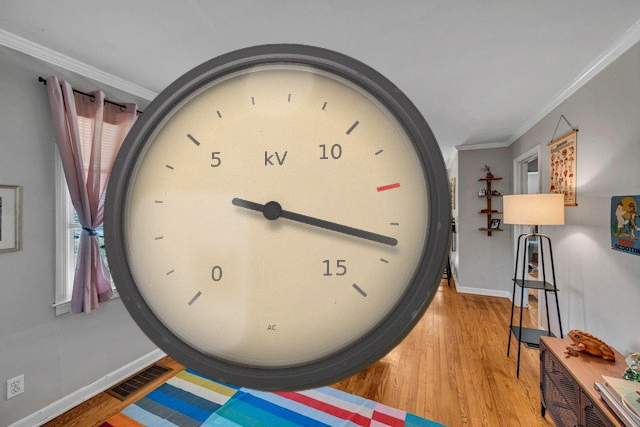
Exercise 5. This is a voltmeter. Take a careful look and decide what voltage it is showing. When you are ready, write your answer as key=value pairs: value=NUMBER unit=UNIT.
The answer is value=13.5 unit=kV
